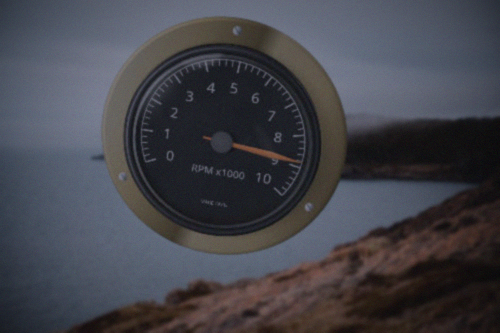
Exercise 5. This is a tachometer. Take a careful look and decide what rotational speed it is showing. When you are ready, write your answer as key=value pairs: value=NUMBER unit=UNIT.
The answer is value=8800 unit=rpm
